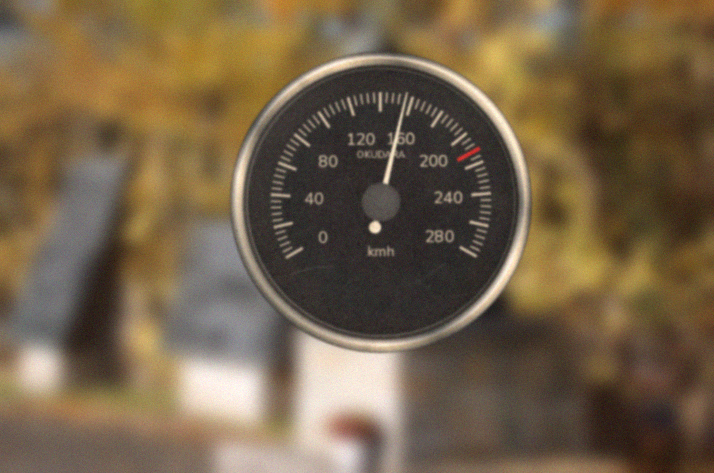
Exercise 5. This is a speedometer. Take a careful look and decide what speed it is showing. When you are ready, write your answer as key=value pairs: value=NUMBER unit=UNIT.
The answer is value=156 unit=km/h
